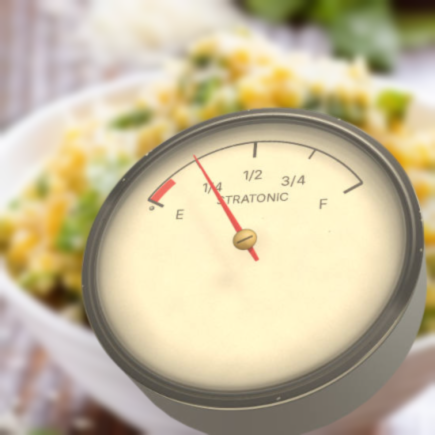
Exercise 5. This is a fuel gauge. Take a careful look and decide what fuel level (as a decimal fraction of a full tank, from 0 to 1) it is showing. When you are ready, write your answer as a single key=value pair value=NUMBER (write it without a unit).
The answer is value=0.25
